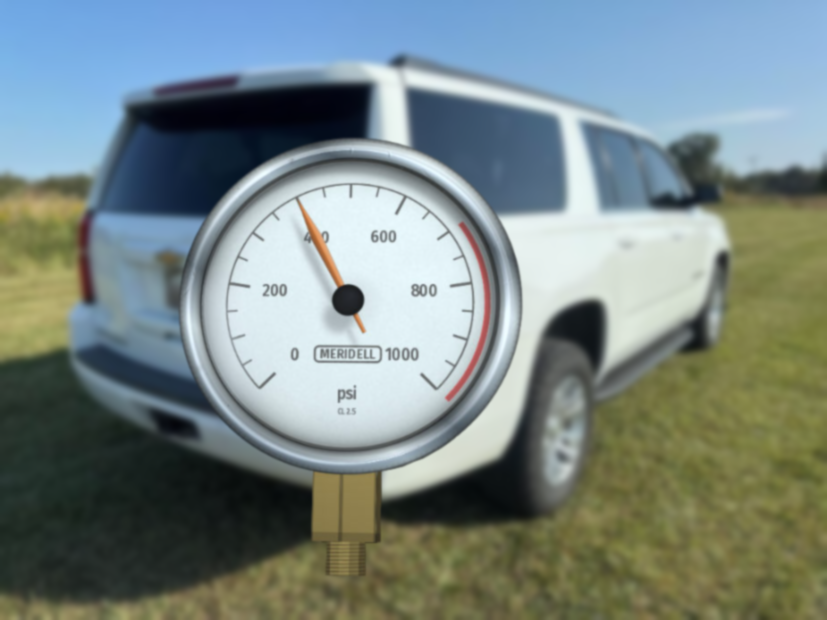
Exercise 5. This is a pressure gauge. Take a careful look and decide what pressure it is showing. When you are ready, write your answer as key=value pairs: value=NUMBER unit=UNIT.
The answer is value=400 unit=psi
